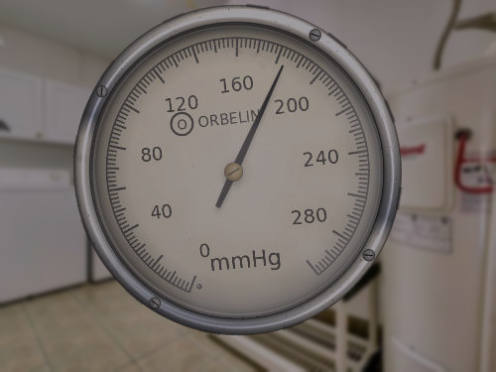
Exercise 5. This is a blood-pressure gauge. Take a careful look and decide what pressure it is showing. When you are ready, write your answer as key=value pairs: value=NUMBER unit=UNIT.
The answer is value=184 unit=mmHg
